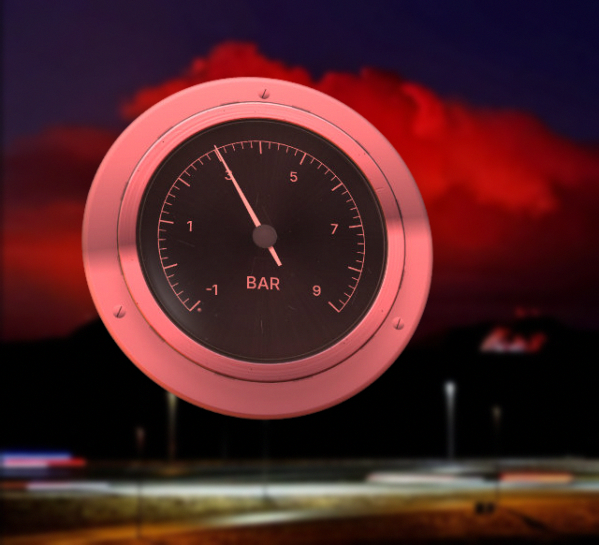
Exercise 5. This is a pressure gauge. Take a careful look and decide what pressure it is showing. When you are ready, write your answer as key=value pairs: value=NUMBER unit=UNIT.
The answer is value=3 unit=bar
